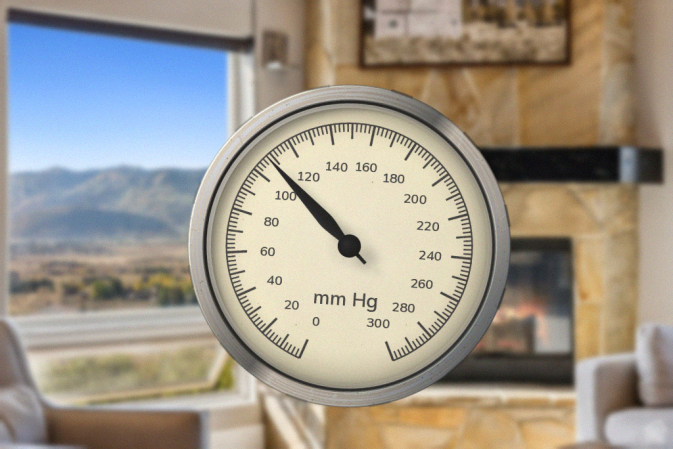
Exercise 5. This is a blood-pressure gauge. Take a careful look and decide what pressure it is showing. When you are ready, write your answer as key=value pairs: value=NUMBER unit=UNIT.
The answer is value=108 unit=mmHg
